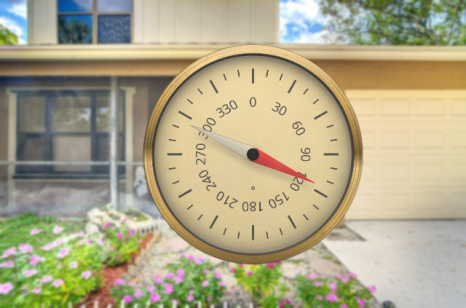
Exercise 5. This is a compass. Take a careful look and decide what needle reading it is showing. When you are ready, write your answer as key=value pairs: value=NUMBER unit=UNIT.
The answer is value=115 unit=°
